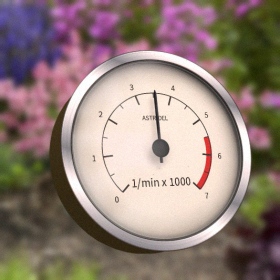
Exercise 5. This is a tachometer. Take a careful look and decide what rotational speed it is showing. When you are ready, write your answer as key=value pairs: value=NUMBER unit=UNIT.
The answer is value=3500 unit=rpm
